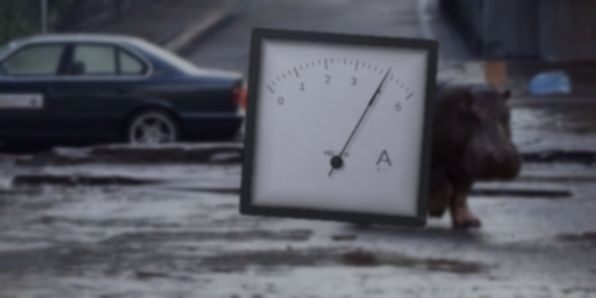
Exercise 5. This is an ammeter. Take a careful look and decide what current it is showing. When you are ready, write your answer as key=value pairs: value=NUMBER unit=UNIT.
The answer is value=4 unit=A
